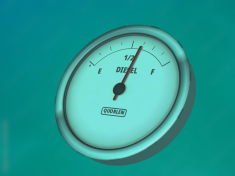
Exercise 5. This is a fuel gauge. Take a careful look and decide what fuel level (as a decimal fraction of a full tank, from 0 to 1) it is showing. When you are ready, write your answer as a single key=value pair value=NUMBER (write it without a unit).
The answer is value=0.625
